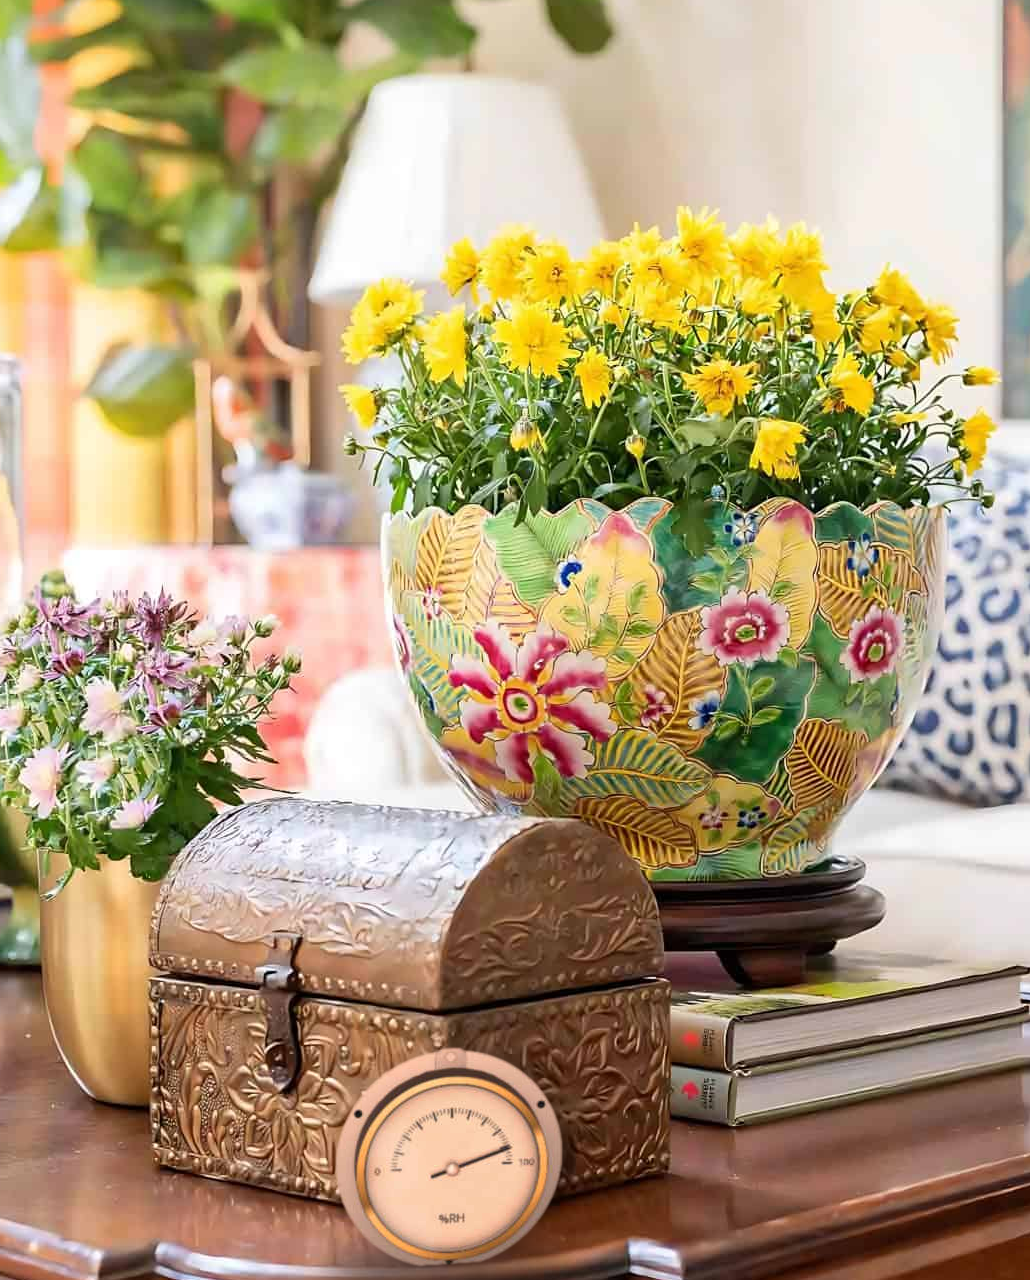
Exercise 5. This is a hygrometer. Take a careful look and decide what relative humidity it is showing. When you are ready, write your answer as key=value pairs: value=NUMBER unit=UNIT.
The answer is value=90 unit=%
